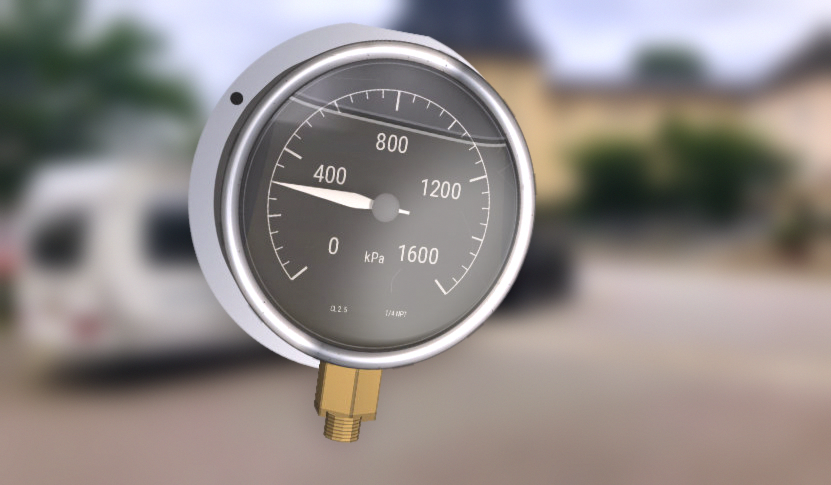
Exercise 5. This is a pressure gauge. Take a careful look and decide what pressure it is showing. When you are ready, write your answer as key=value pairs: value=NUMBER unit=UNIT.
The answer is value=300 unit=kPa
